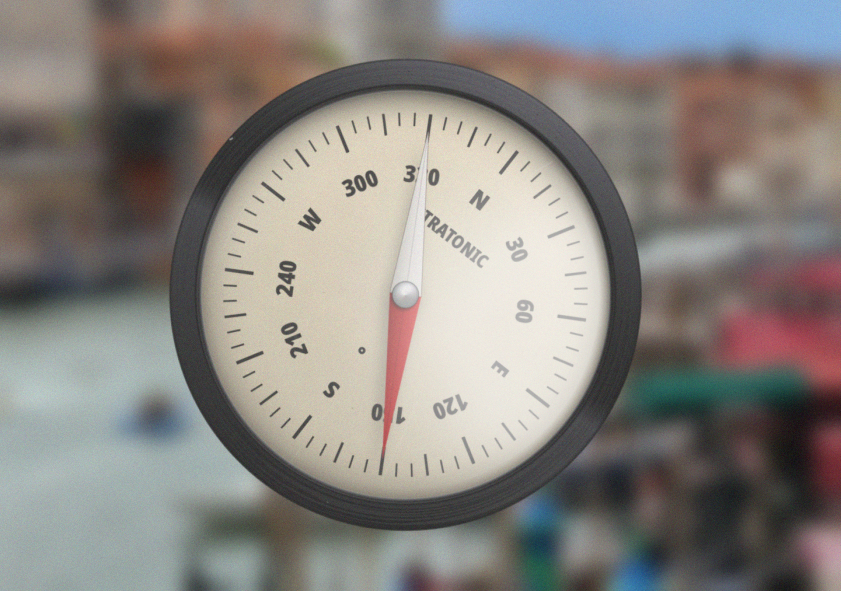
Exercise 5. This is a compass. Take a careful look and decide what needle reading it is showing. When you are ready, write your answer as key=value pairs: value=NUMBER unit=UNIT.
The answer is value=150 unit=°
